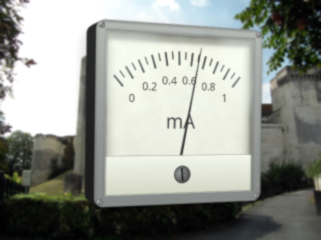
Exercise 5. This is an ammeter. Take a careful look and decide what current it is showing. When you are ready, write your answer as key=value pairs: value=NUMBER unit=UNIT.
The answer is value=0.65 unit=mA
